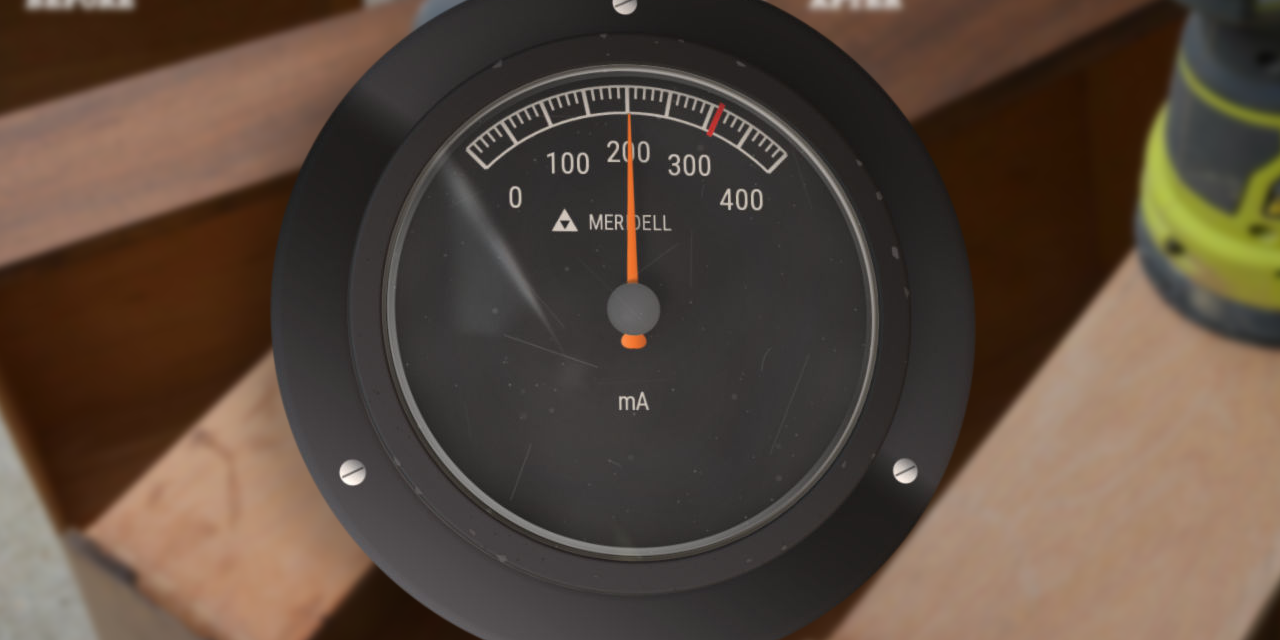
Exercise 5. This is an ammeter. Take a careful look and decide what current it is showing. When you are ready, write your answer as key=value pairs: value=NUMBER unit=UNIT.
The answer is value=200 unit=mA
